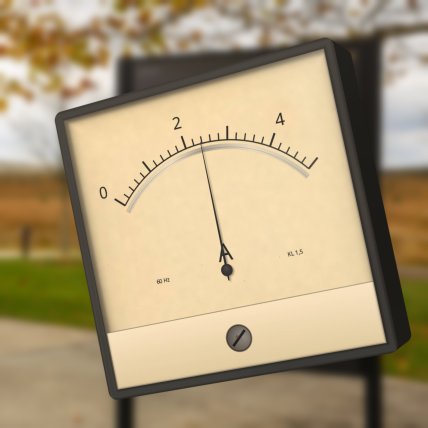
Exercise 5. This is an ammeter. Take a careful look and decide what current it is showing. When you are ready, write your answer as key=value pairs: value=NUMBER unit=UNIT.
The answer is value=2.4 unit=A
